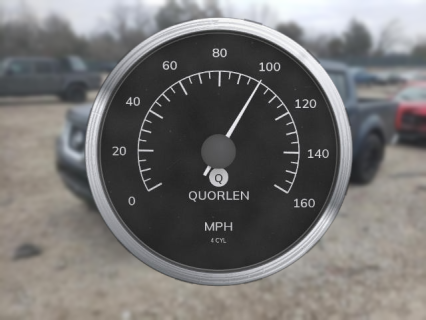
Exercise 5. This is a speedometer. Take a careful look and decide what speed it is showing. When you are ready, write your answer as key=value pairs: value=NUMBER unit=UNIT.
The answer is value=100 unit=mph
